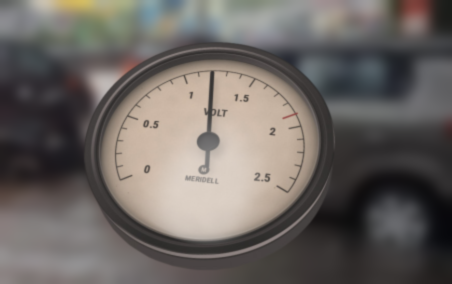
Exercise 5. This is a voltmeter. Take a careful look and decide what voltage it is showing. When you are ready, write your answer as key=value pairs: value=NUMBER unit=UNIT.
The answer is value=1.2 unit=V
